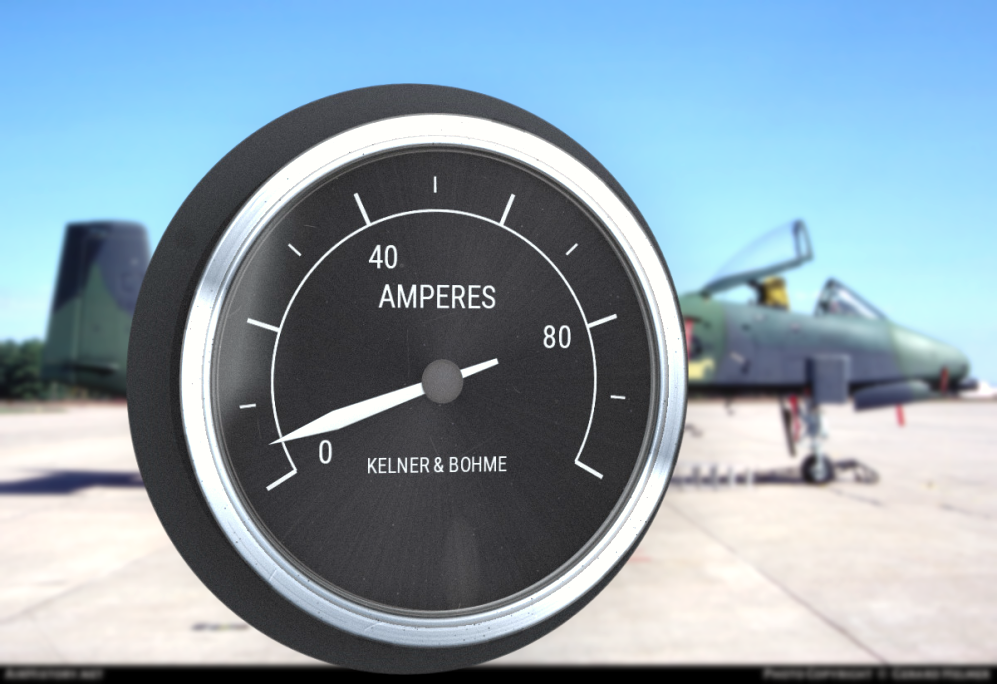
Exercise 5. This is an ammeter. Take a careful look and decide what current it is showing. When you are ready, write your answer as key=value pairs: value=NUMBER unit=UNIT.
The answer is value=5 unit=A
